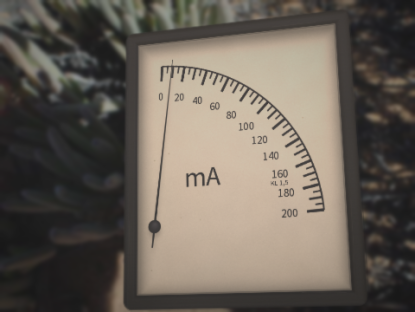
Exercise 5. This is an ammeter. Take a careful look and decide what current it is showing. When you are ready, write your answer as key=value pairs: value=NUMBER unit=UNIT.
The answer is value=10 unit=mA
